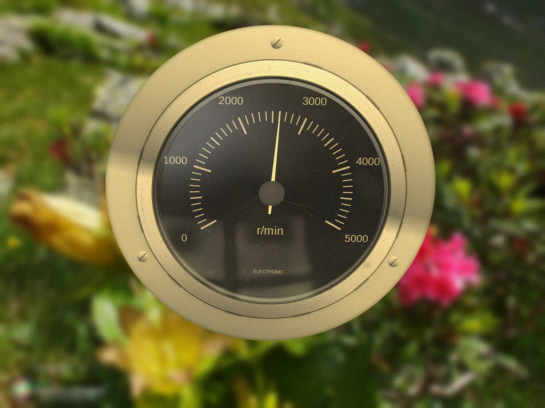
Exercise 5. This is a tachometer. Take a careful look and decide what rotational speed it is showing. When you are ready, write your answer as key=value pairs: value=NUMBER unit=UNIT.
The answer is value=2600 unit=rpm
